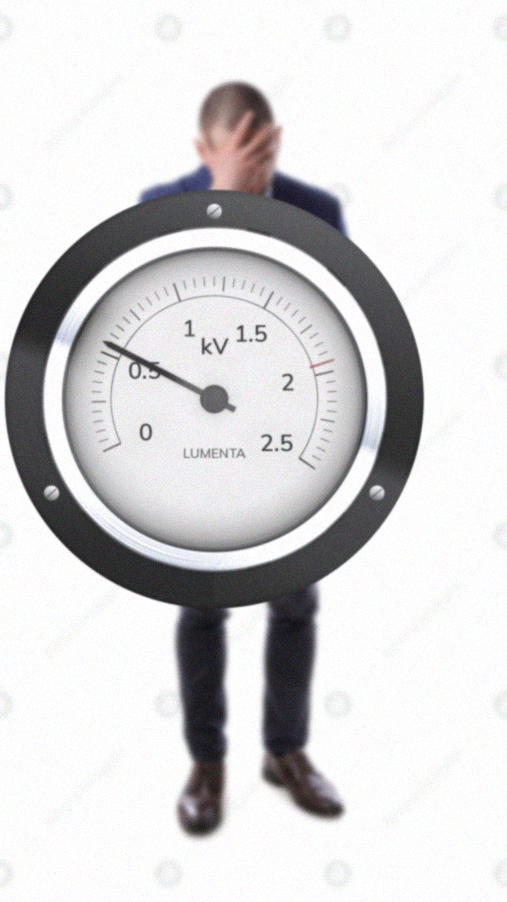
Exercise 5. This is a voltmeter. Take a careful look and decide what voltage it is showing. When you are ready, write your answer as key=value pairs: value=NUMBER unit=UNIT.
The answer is value=0.55 unit=kV
